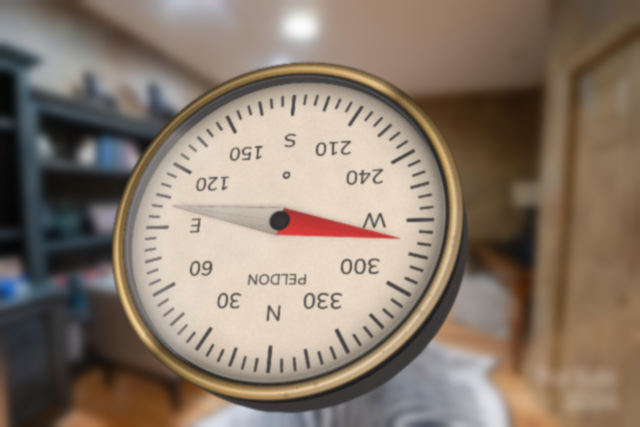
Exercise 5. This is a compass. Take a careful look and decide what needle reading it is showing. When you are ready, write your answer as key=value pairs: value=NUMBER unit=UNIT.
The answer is value=280 unit=°
